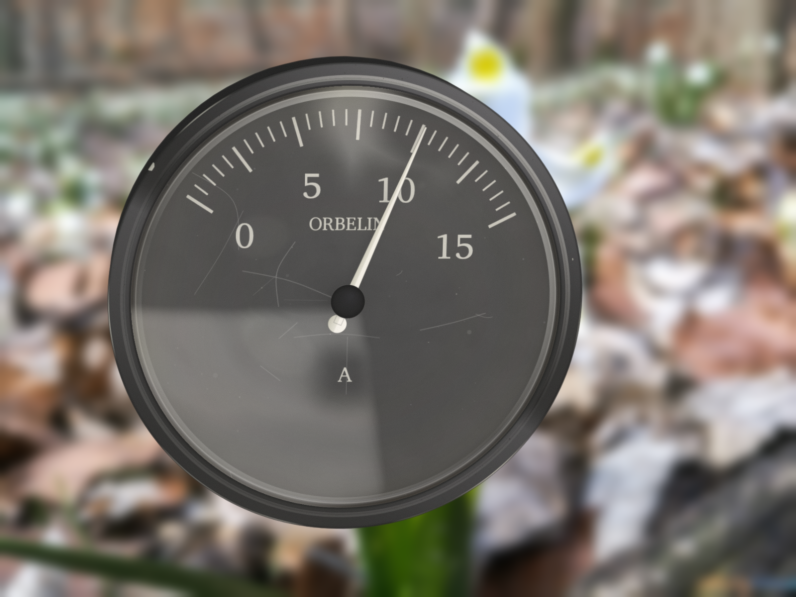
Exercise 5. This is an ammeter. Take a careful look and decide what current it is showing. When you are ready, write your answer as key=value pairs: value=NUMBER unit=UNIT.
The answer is value=10 unit=A
